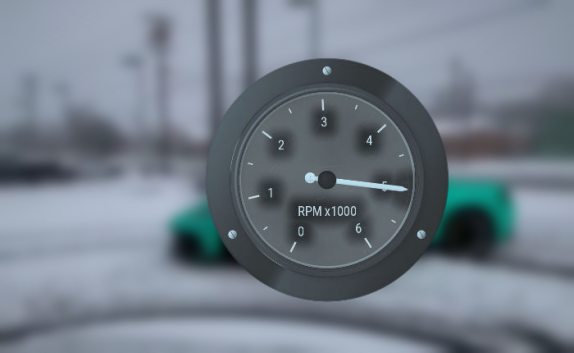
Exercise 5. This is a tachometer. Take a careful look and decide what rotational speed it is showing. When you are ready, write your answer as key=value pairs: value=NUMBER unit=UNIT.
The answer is value=5000 unit=rpm
